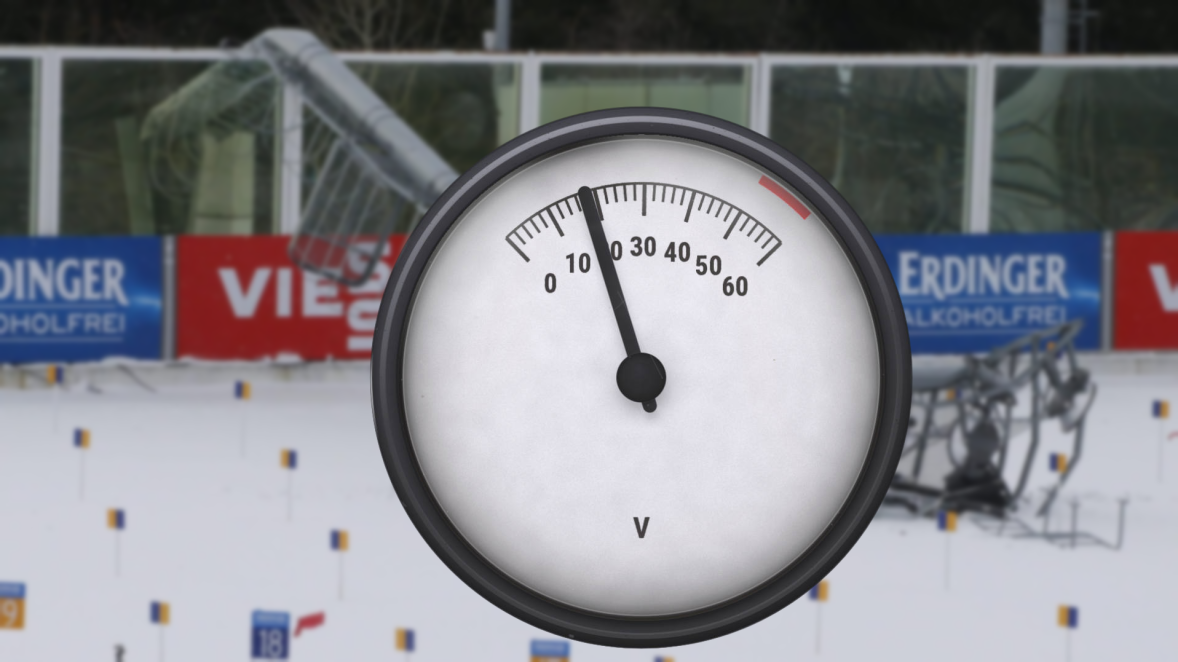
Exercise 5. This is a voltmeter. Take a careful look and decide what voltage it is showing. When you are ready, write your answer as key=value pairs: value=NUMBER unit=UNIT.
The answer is value=18 unit=V
